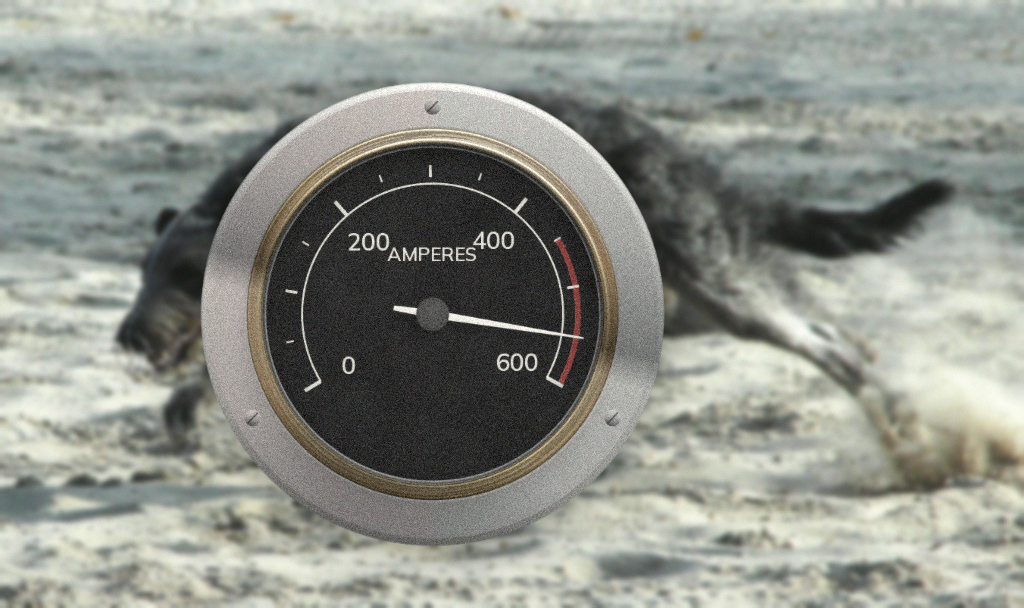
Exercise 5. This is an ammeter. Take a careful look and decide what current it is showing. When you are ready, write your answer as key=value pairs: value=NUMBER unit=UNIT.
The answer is value=550 unit=A
